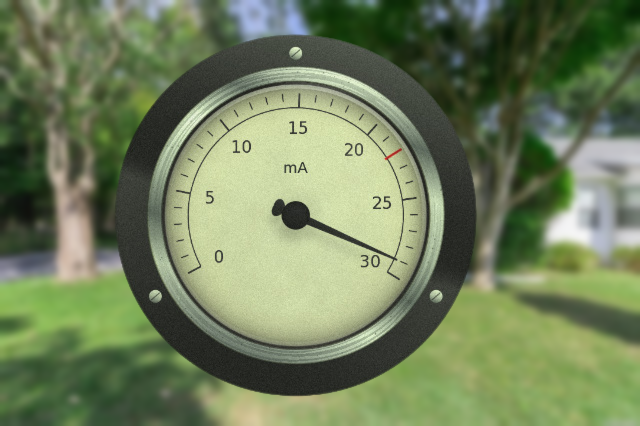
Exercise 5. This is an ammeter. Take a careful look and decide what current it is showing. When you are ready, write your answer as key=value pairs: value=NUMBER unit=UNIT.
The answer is value=29 unit=mA
